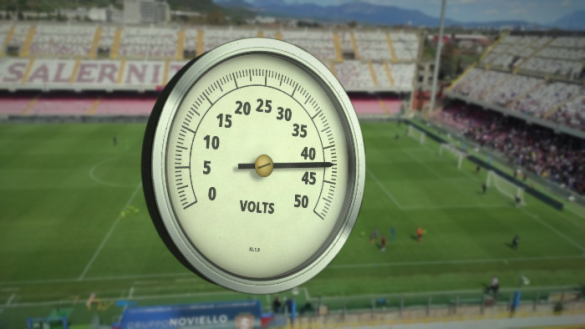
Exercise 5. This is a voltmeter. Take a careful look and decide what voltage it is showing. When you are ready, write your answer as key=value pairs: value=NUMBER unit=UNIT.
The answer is value=42.5 unit=V
